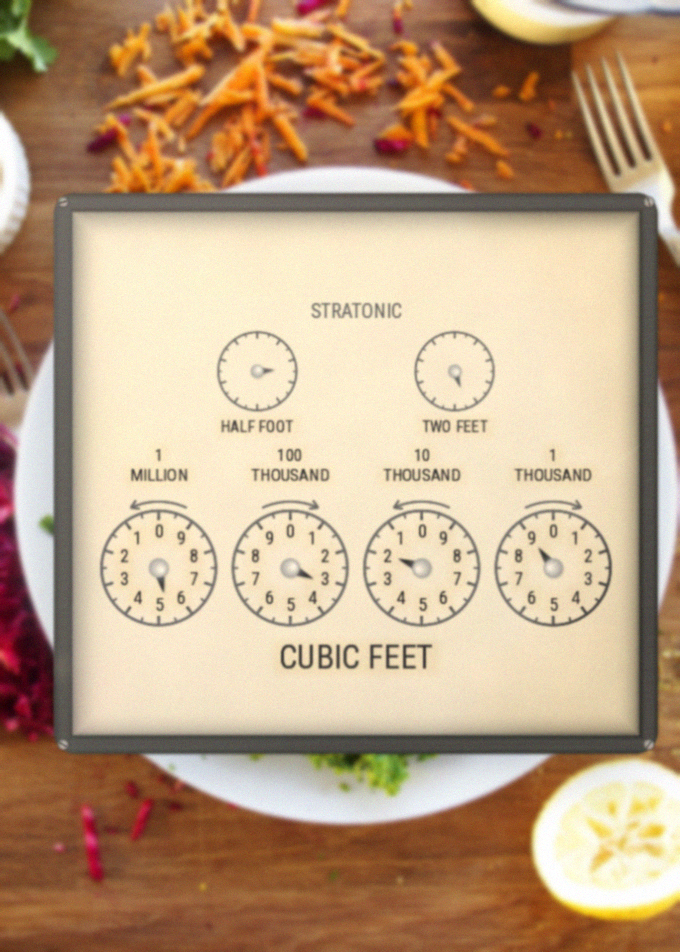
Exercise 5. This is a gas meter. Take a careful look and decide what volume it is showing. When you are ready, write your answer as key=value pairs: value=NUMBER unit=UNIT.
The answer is value=531900 unit=ft³
